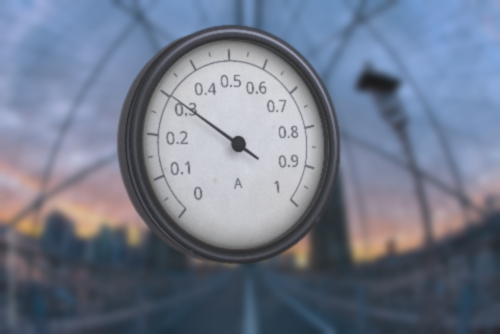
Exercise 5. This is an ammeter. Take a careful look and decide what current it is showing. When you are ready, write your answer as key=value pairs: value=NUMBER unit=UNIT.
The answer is value=0.3 unit=A
